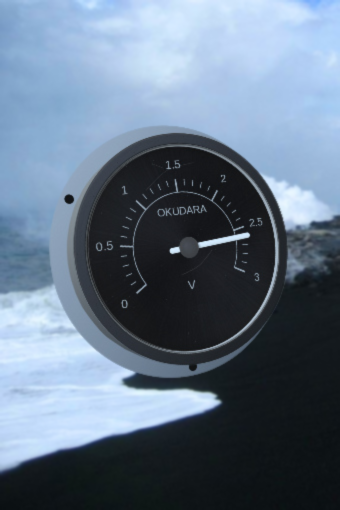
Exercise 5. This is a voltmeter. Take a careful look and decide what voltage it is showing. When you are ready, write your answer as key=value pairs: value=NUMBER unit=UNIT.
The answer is value=2.6 unit=V
